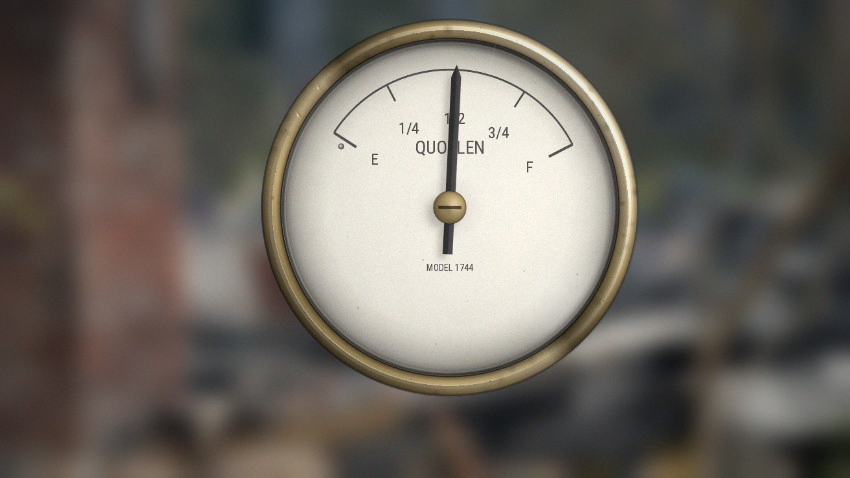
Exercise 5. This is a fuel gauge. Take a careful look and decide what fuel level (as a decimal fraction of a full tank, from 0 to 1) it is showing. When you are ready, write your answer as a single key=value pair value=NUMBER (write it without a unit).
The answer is value=0.5
